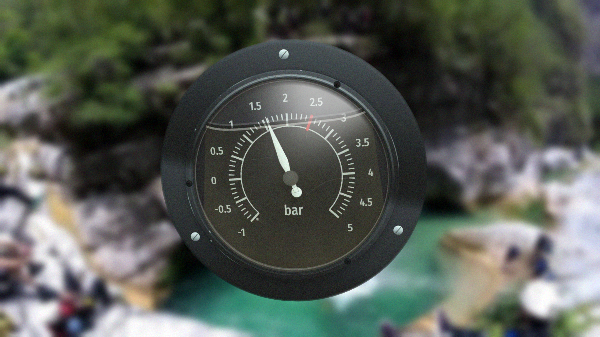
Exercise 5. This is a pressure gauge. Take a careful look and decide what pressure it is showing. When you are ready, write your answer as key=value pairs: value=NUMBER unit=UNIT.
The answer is value=1.6 unit=bar
